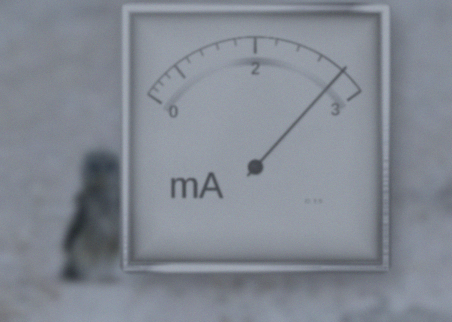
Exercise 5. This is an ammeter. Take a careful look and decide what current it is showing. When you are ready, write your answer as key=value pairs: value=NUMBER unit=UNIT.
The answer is value=2.8 unit=mA
